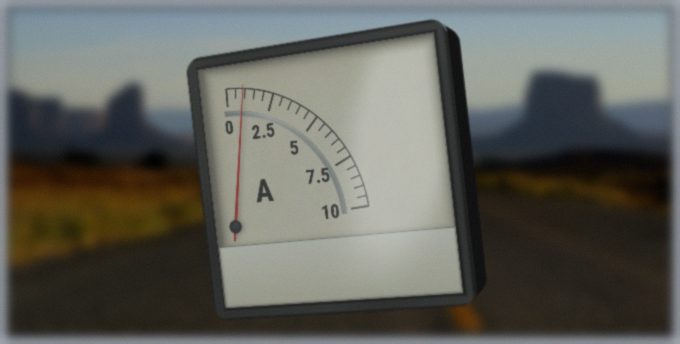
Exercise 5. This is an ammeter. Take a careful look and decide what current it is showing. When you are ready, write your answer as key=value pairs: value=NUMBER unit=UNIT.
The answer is value=1 unit=A
